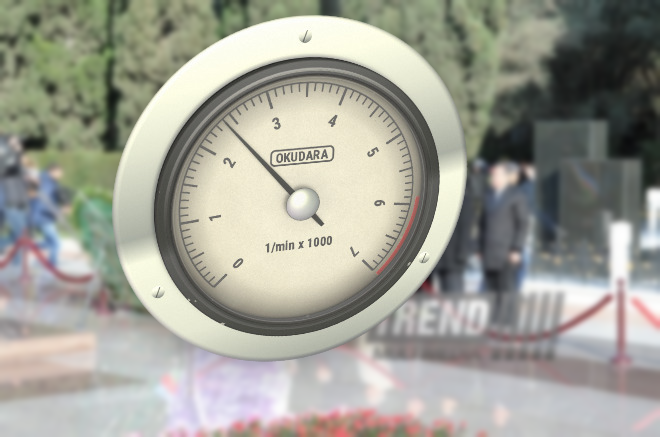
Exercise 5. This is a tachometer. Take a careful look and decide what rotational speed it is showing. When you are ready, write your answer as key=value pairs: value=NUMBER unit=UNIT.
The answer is value=2400 unit=rpm
